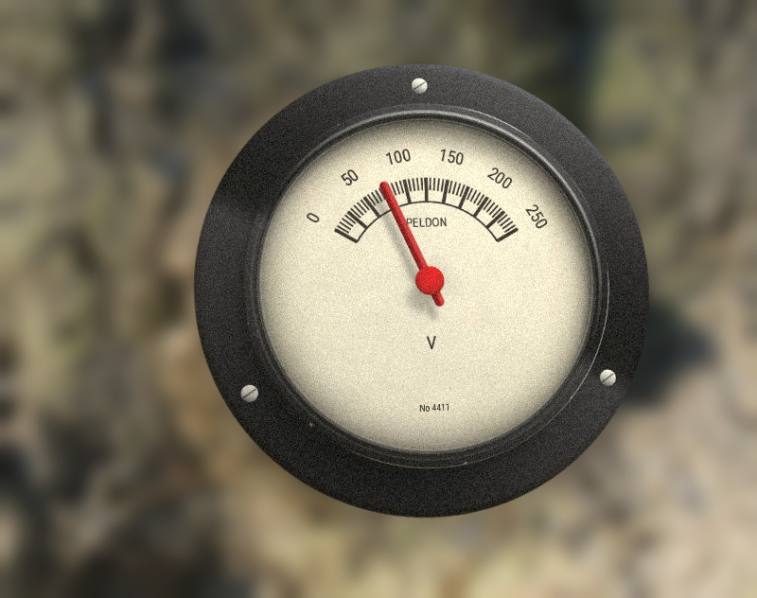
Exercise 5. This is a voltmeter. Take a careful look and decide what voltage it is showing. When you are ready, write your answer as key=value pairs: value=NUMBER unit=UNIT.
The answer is value=75 unit=V
